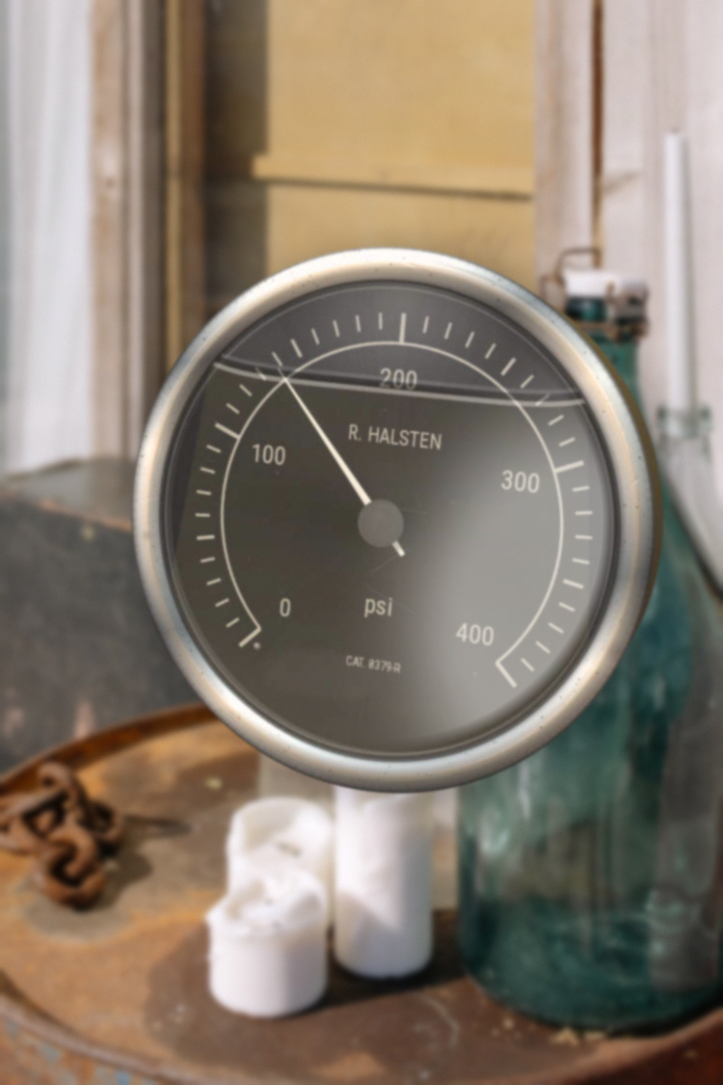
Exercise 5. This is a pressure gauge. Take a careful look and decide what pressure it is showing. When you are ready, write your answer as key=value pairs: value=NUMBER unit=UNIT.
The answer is value=140 unit=psi
